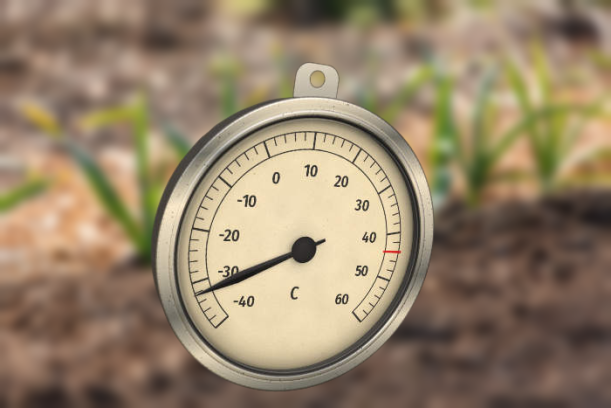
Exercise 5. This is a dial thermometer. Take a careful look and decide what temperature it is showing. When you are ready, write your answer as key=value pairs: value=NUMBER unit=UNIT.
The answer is value=-32 unit=°C
